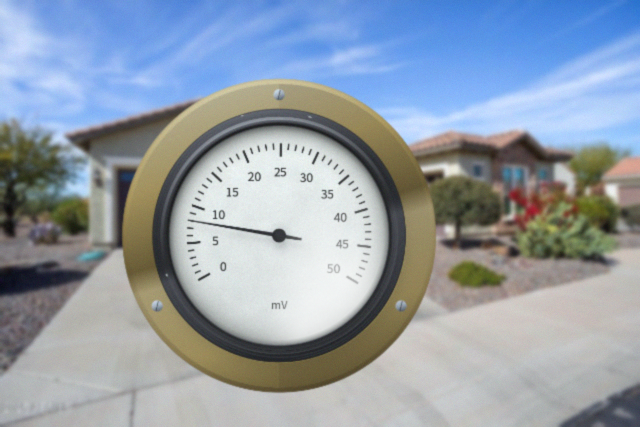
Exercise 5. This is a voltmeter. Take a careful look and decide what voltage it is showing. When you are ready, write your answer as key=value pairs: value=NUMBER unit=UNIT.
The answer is value=8 unit=mV
